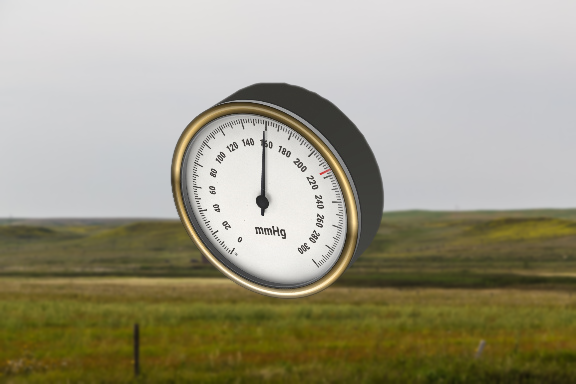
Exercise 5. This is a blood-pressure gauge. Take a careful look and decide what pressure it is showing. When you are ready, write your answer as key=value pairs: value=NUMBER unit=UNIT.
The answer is value=160 unit=mmHg
